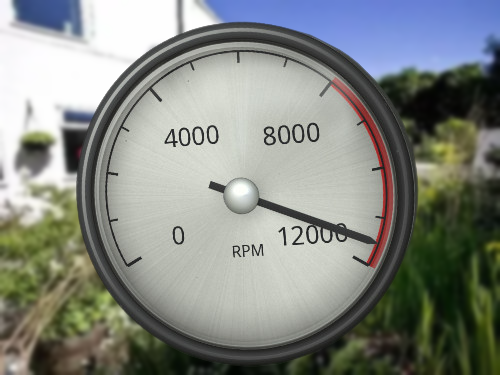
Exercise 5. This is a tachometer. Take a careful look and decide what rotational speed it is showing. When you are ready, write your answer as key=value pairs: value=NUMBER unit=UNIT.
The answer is value=11500 unit=rpm
